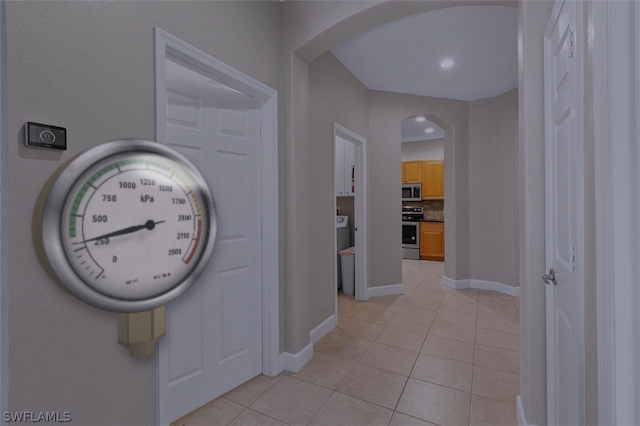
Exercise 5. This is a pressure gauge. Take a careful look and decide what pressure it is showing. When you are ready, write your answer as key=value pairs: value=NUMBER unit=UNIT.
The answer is value=300 unit=kPa
